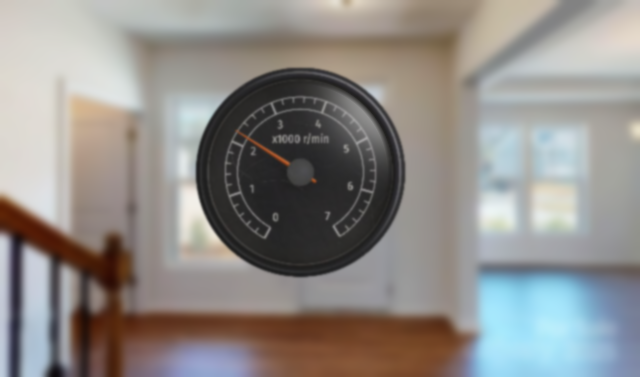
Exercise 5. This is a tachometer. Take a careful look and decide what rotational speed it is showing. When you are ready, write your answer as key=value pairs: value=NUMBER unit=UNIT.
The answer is value=2200 unit=rpm
